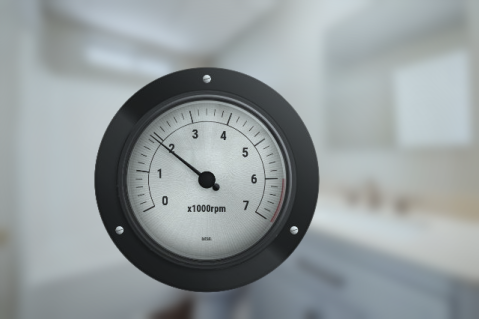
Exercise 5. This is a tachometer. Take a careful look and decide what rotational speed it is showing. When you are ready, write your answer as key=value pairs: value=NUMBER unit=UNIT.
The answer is value=1900 unit=rpm
